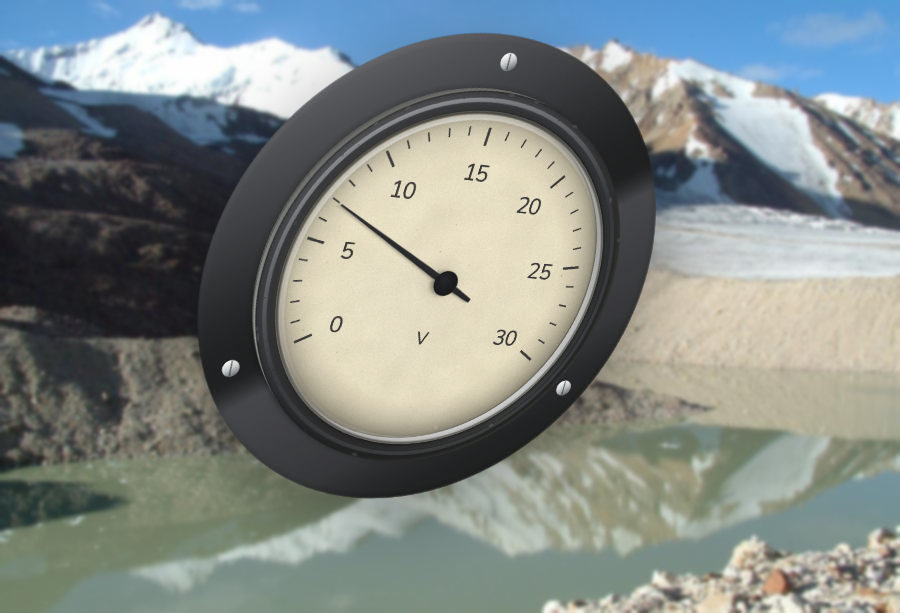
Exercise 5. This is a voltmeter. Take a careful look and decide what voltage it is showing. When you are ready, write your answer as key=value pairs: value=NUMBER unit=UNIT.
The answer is value=7 unit=V
